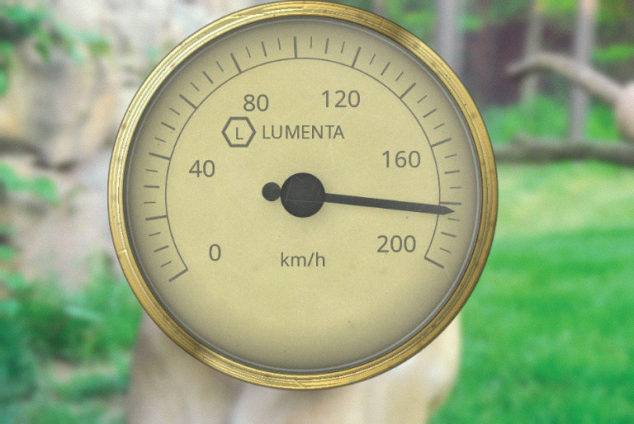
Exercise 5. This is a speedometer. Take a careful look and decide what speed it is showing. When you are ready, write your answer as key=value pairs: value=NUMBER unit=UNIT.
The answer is value=182.5 unit=km/h
